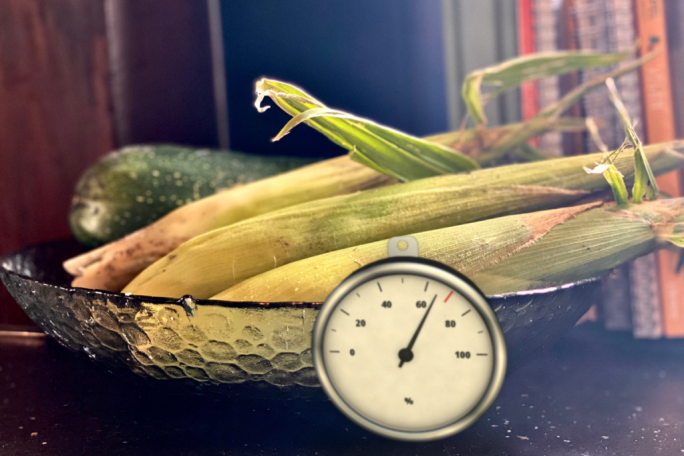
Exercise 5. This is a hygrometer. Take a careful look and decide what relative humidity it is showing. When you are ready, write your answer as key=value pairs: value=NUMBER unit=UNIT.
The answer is value=65 unit=%
